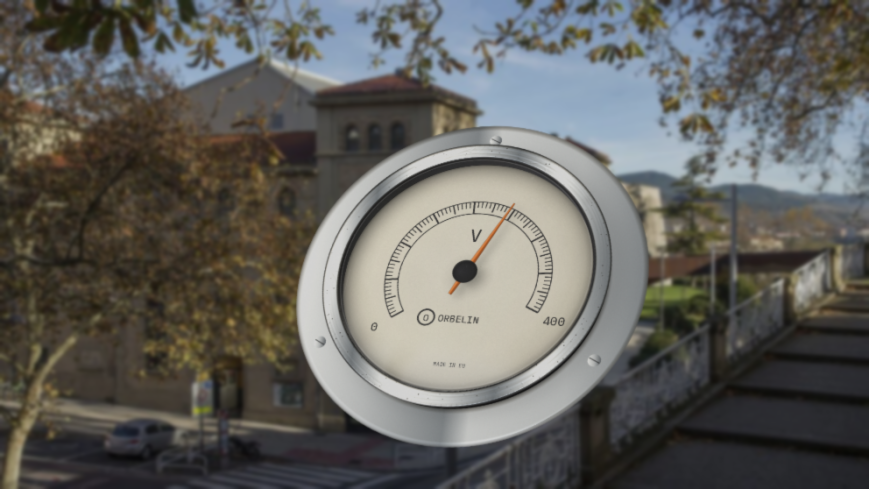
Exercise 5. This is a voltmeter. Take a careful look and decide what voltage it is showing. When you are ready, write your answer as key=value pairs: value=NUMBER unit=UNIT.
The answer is value=250 unit=V
